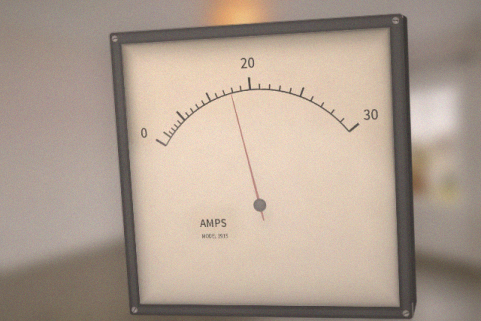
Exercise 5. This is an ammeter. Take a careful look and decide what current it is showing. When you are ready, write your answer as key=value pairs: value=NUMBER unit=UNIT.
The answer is value=18 unit=A
